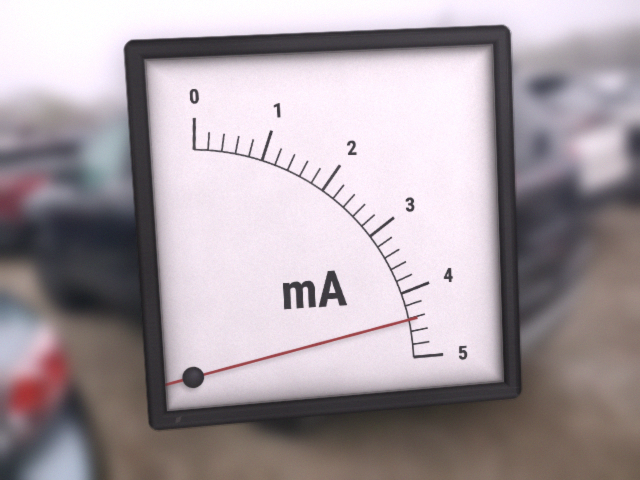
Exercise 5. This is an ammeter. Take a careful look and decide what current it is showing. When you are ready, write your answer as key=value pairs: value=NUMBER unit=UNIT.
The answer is value=4.4 unit=mA
